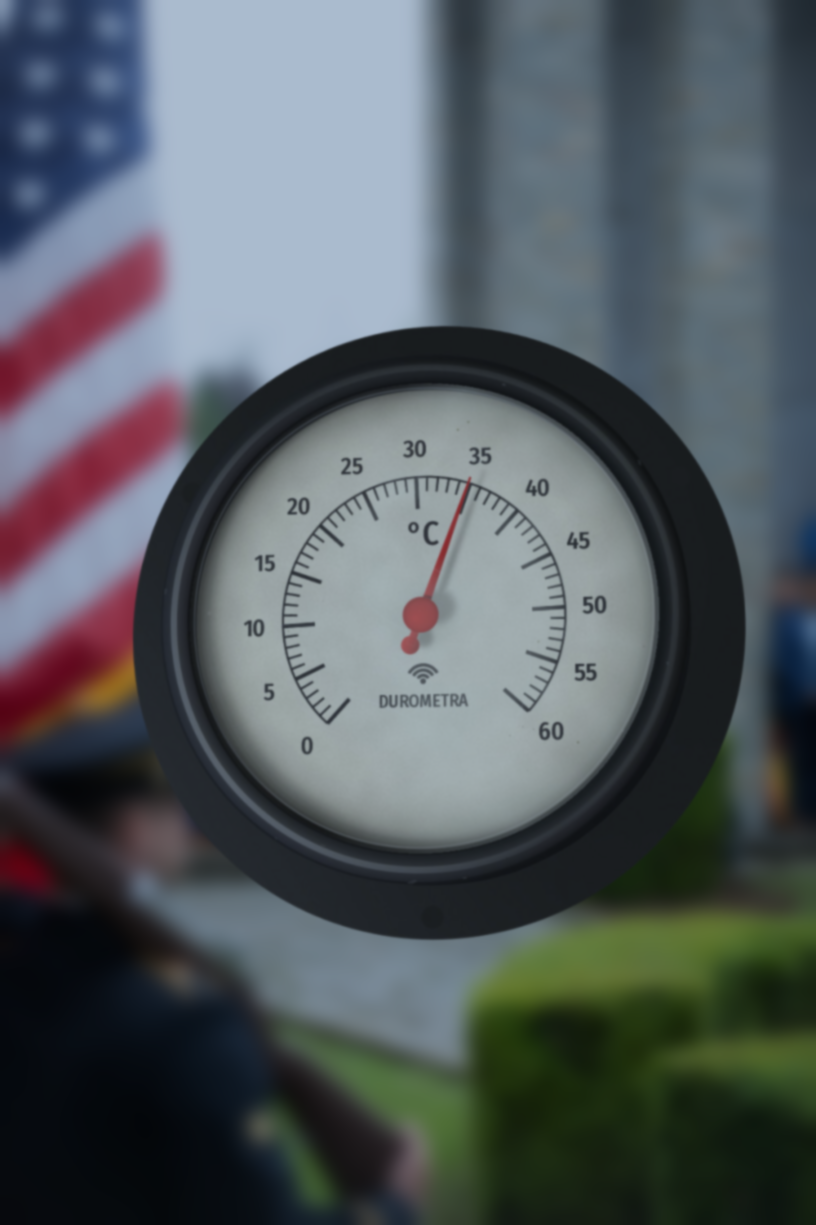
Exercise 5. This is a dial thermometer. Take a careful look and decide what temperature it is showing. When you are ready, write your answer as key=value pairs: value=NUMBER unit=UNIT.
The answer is value=35 unit=°C
